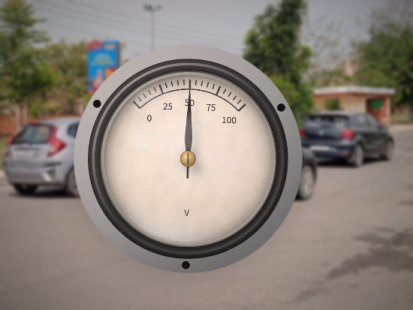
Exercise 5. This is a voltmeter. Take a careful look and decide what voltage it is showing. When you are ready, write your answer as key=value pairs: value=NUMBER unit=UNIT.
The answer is value=50 unit=V
